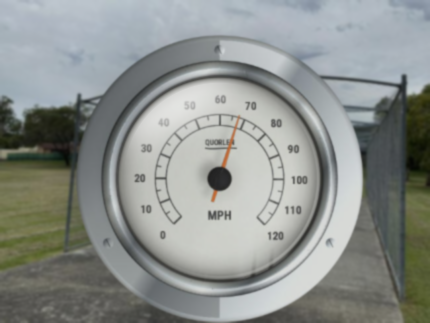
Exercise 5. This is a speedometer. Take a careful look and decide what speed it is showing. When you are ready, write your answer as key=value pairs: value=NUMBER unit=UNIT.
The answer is value=67.5 unit=mph
